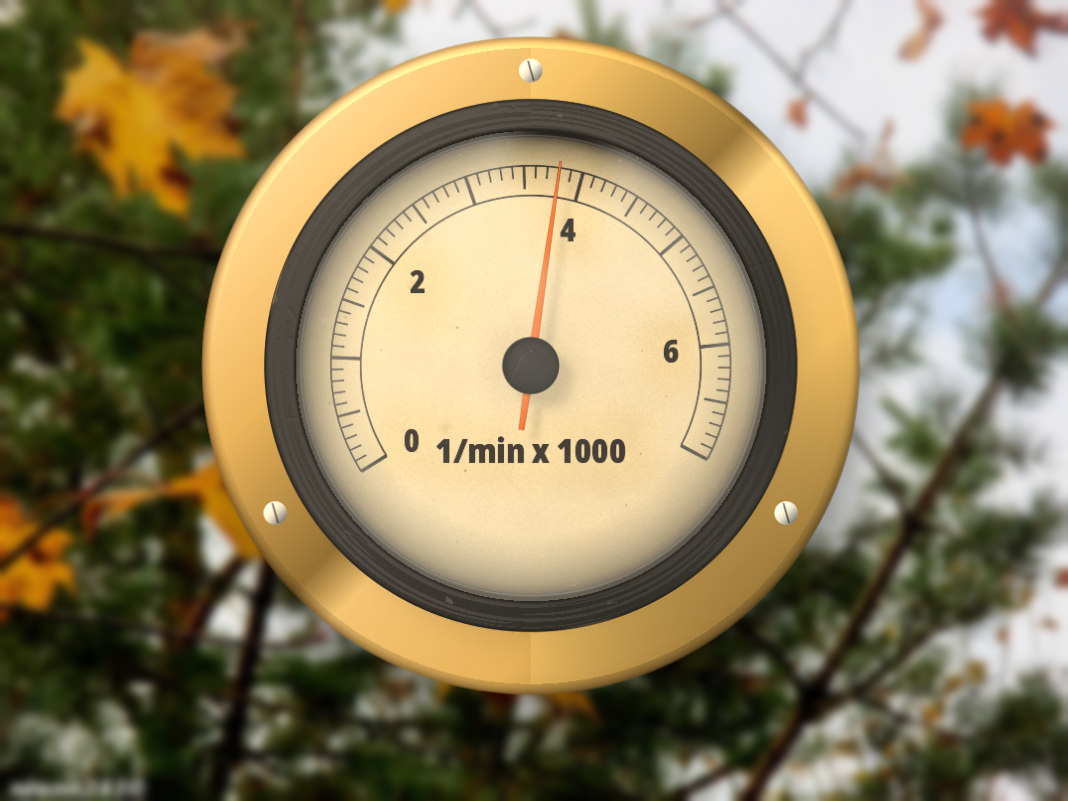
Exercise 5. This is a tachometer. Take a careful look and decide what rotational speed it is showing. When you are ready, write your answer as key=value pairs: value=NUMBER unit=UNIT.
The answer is value=3800 unit=rpm
